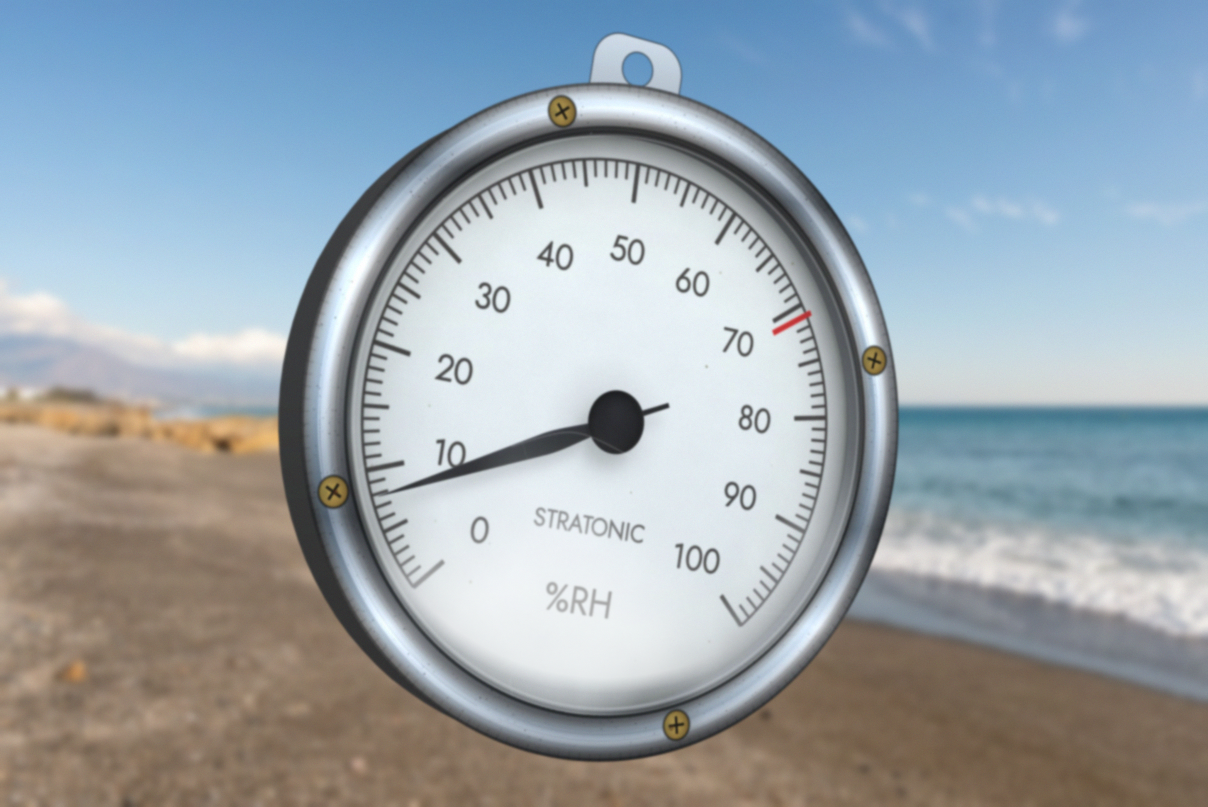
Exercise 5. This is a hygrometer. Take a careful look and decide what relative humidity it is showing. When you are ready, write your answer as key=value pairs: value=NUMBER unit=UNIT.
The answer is value=8 unit=%
